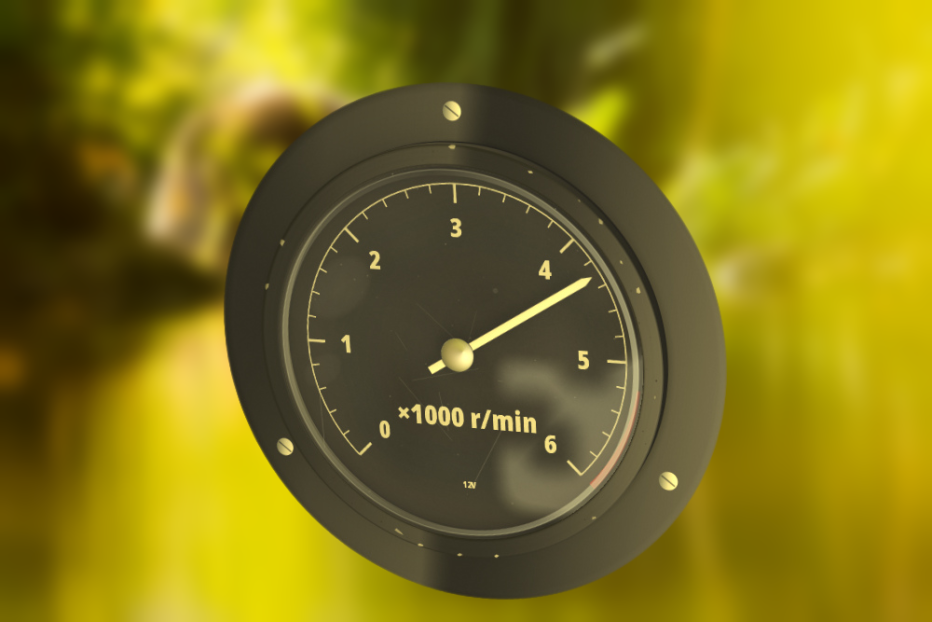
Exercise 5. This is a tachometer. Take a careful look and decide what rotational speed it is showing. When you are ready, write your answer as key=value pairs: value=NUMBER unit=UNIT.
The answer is value=4300 unit=rpm
